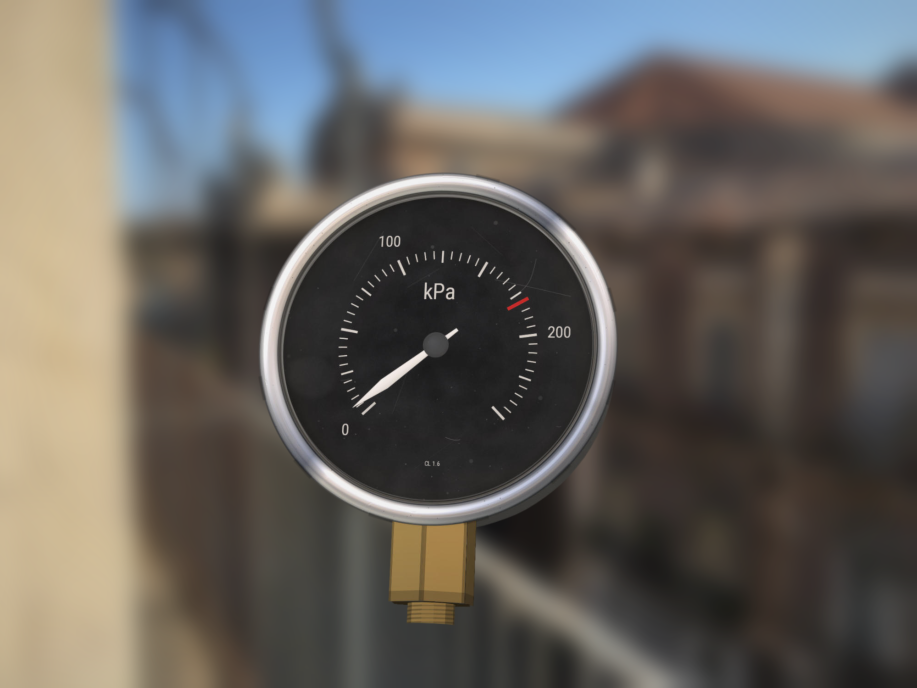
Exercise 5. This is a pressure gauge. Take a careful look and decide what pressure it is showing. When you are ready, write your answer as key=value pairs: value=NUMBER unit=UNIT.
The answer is value=5 unit=kPa
